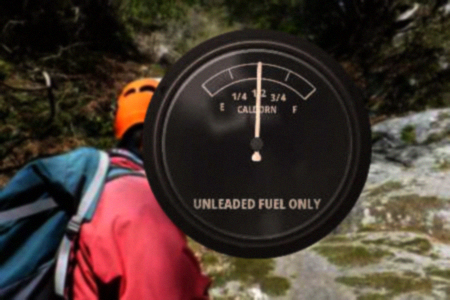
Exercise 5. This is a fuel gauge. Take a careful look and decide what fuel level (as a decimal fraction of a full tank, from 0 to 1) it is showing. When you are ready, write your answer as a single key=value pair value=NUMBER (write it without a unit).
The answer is value=0.5
